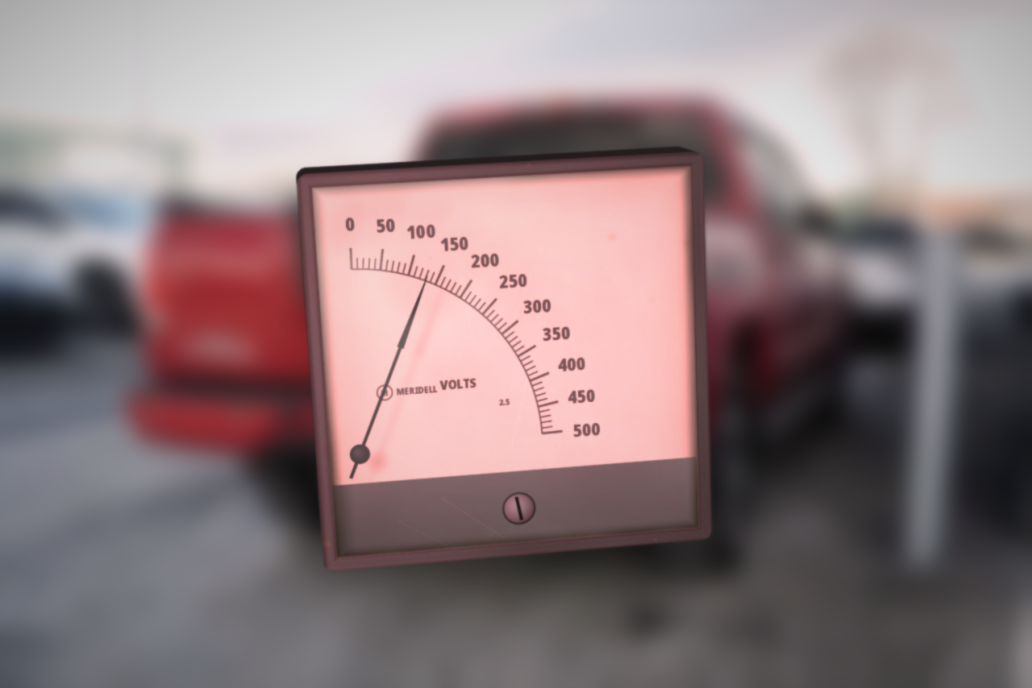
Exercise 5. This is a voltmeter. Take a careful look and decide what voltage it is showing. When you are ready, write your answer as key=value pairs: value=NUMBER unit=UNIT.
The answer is value=130 unit=V
